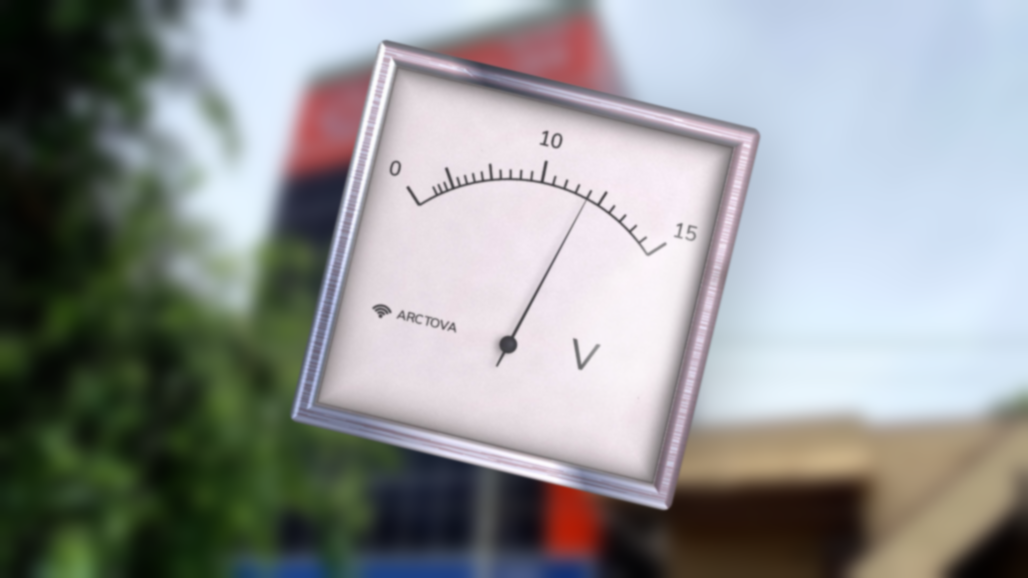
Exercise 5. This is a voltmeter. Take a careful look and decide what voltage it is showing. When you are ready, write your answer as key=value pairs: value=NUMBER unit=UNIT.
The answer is value=12 unit=V
